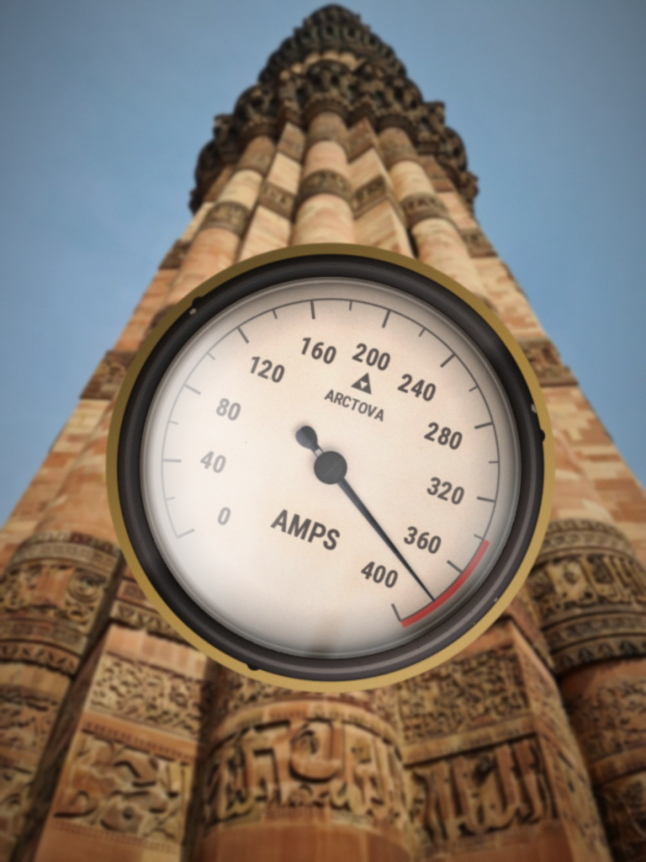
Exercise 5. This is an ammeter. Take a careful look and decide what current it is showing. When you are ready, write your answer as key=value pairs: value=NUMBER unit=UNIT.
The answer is value=380 unit=A
